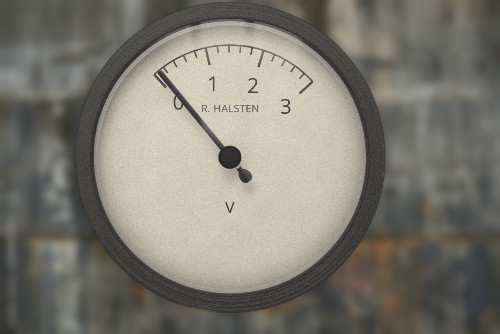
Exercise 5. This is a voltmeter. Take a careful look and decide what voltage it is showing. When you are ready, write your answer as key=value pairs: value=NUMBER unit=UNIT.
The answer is value=0.1 unit=V
